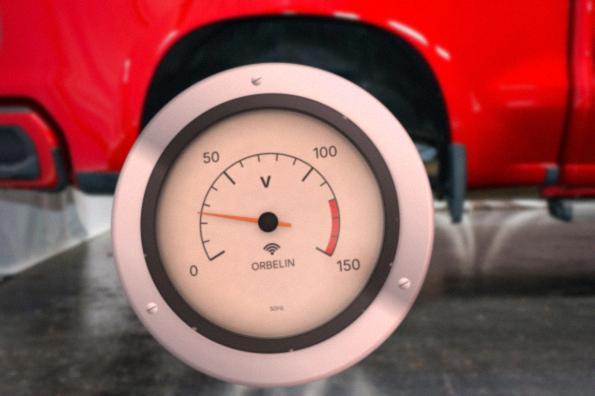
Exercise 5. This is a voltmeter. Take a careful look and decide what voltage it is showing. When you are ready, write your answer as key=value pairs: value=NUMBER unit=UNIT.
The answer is value=25 unit=V
